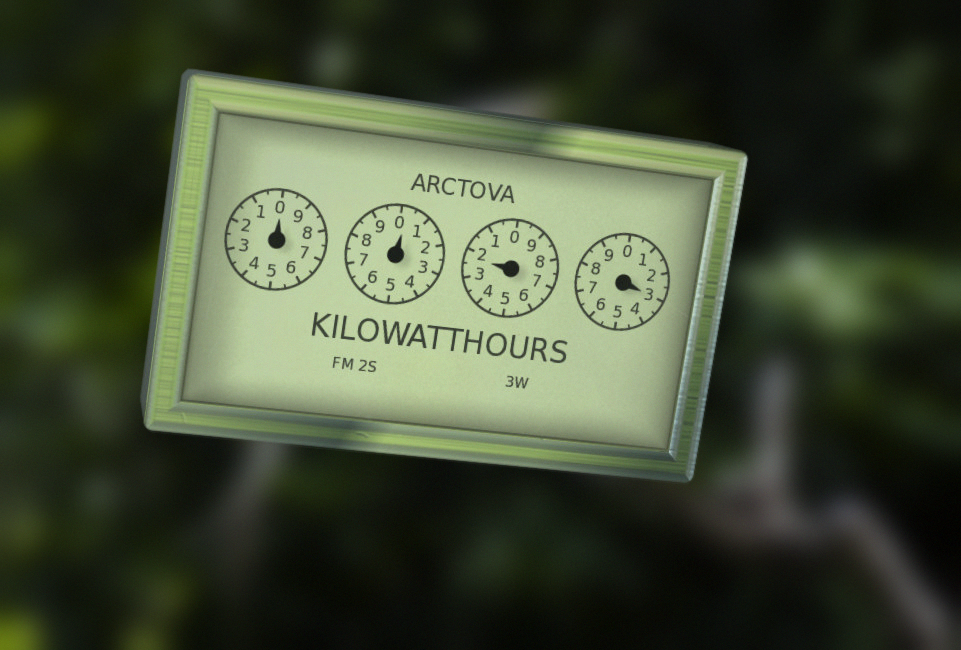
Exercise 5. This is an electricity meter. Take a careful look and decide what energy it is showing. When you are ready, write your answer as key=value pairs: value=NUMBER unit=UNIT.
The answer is value=23 unit=kWh
